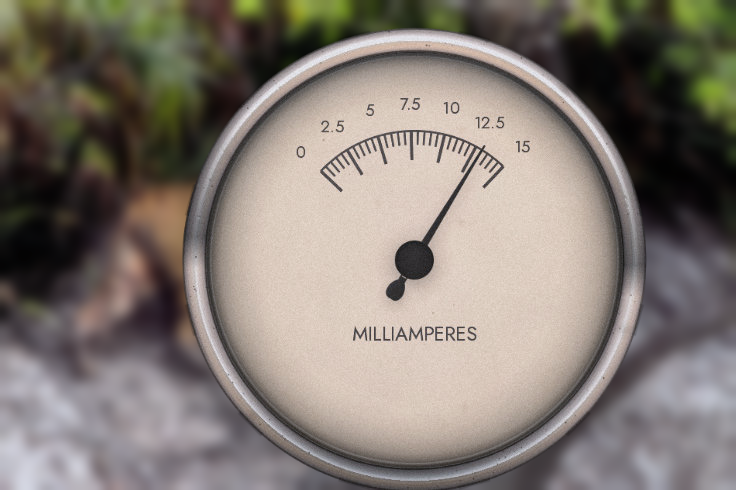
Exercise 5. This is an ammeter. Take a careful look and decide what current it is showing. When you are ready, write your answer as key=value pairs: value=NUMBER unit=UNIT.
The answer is value=13 unit=mA
